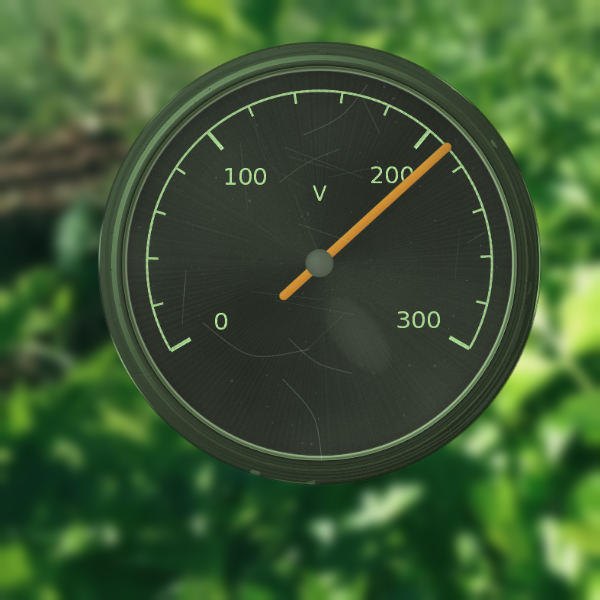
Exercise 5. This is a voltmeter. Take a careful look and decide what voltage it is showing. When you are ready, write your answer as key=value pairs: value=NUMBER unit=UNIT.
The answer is value=210 unit=V
